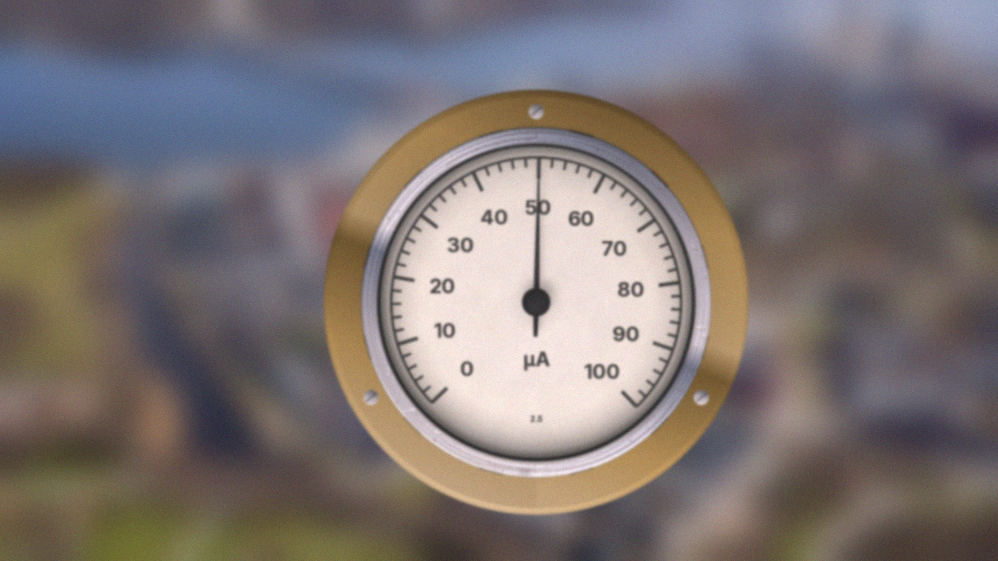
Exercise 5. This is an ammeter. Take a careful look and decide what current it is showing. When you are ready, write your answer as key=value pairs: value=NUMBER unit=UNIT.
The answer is value=50 unit=µA
